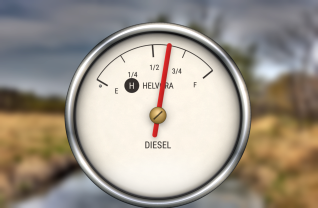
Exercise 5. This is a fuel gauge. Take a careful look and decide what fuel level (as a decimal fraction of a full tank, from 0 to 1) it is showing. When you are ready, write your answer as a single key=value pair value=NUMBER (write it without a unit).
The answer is value=0.625
